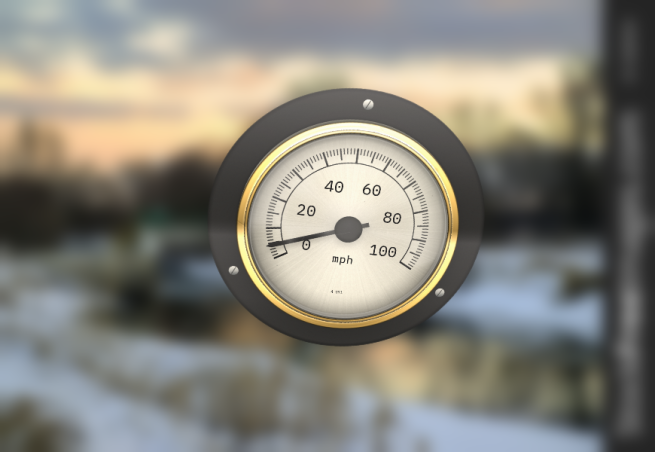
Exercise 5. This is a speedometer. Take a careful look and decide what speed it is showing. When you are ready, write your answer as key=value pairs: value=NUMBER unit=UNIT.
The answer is value=5 unit=mph
